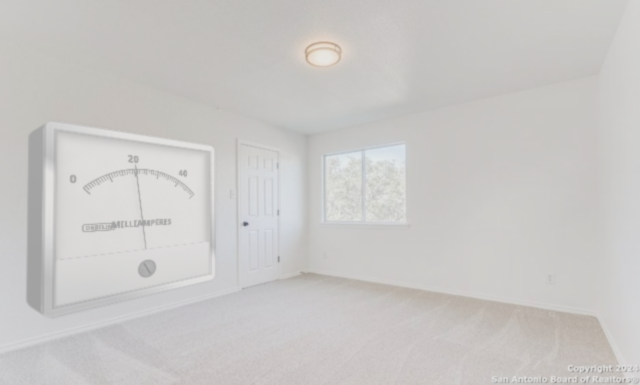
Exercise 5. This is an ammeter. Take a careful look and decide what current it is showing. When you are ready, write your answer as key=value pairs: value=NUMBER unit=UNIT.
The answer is value=20 unit=mA
